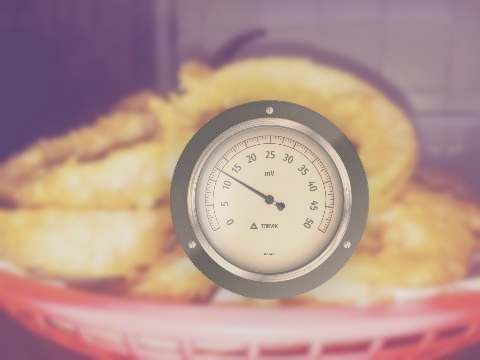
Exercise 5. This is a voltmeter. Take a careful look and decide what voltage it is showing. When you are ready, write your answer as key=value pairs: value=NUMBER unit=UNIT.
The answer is value=12.5 unit=mV
